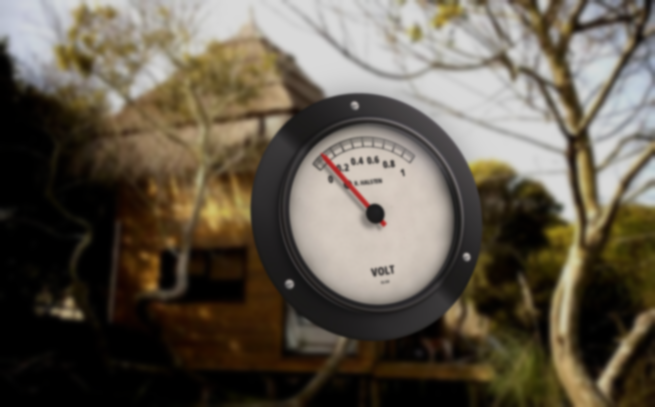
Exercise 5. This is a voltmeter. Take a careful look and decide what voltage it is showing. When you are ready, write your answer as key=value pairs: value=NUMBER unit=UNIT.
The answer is value=0.1 unit=V
